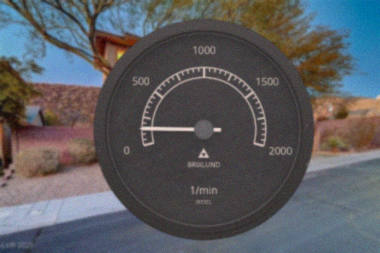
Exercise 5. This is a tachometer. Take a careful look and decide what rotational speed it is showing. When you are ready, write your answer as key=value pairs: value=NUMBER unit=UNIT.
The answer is value=150 unit=rpm
